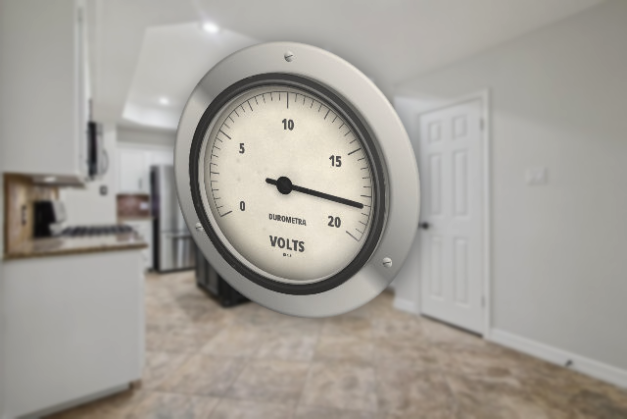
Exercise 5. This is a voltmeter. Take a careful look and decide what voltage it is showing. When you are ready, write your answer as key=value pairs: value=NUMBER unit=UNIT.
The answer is value=18 unit=V
